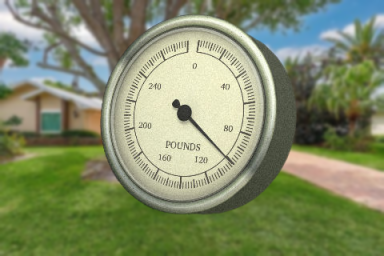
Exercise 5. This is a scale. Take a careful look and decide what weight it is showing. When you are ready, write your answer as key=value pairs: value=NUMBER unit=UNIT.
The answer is value=100 unit=lb
